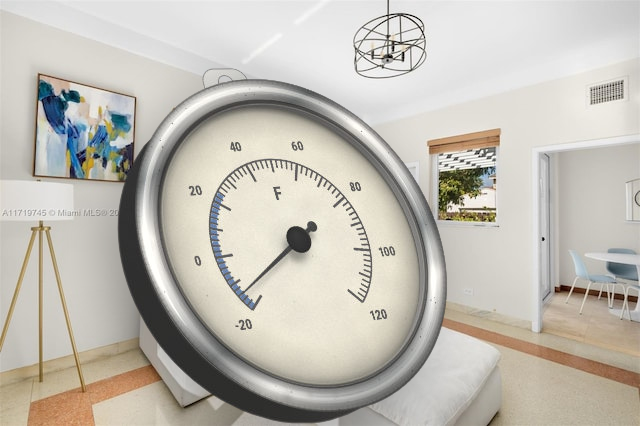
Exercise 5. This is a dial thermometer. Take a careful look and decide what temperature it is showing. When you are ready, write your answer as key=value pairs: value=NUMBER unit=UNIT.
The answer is value=-14 unit=°F
